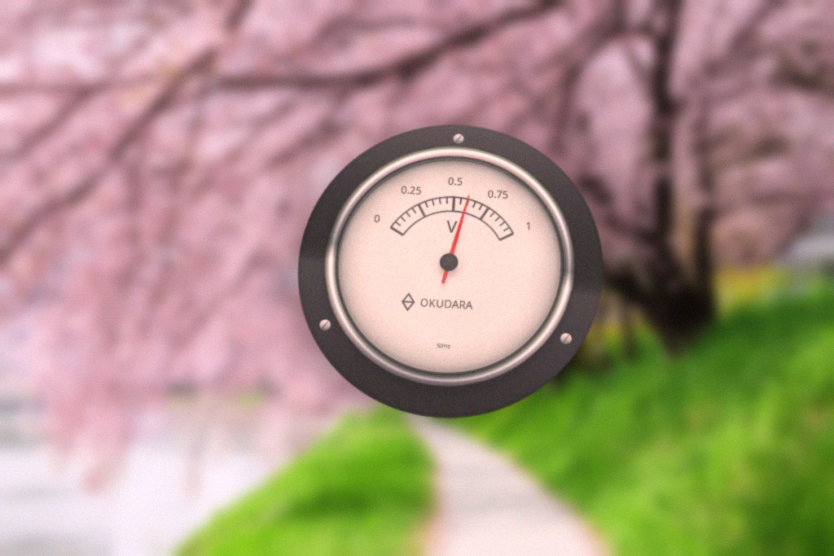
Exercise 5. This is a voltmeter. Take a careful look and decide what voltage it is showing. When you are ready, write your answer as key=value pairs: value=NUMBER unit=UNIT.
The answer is value=0.6 unit=V
